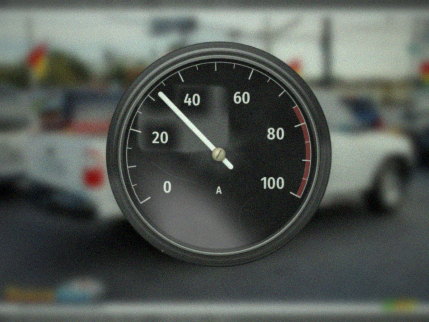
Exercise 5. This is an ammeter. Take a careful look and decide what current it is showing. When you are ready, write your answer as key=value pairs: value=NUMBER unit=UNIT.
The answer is value=32.5 unit=A
